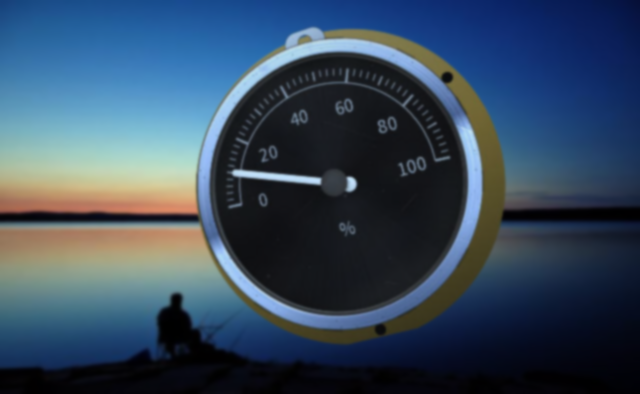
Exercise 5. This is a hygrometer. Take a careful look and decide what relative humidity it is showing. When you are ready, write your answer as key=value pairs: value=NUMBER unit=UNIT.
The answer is value=10 unit=%
